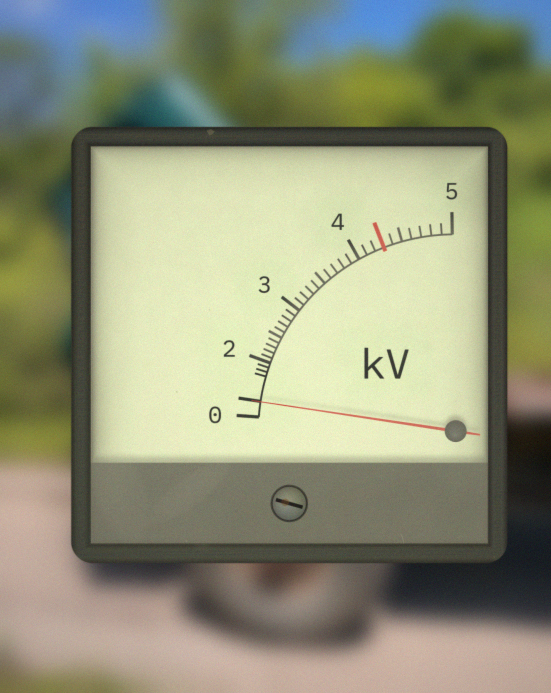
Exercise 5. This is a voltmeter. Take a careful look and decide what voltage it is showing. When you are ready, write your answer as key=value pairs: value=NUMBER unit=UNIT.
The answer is value=1 unit=kV
